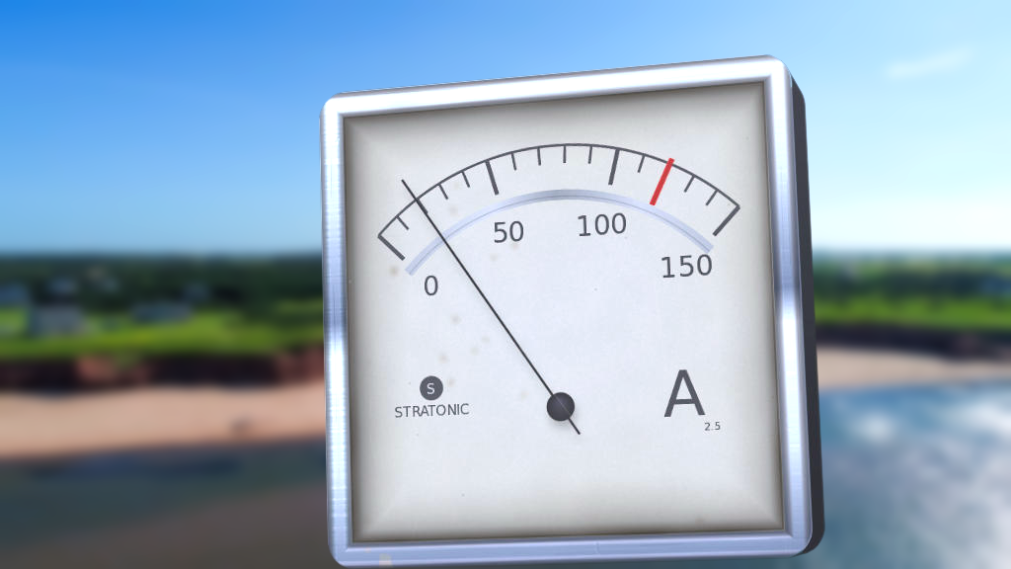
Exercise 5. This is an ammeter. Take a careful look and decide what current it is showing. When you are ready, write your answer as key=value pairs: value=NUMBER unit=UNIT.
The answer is value=20 unit=A
